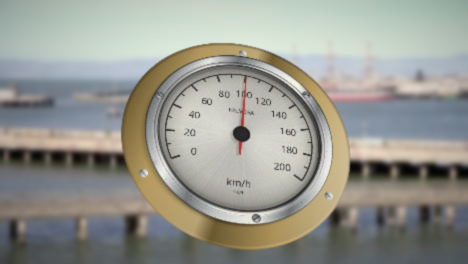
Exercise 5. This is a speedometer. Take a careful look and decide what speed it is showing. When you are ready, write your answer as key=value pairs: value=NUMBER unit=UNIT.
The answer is value=100 unit=km/h
